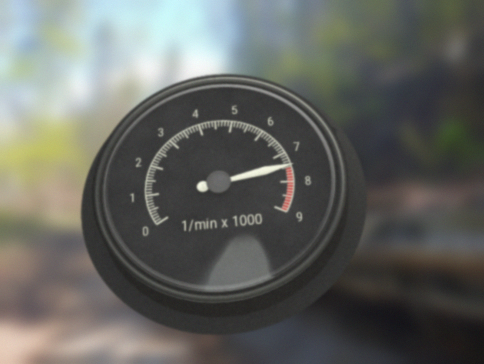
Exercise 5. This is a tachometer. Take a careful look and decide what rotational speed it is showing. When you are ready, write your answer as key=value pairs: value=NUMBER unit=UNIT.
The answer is value=7500 unit=rpm
